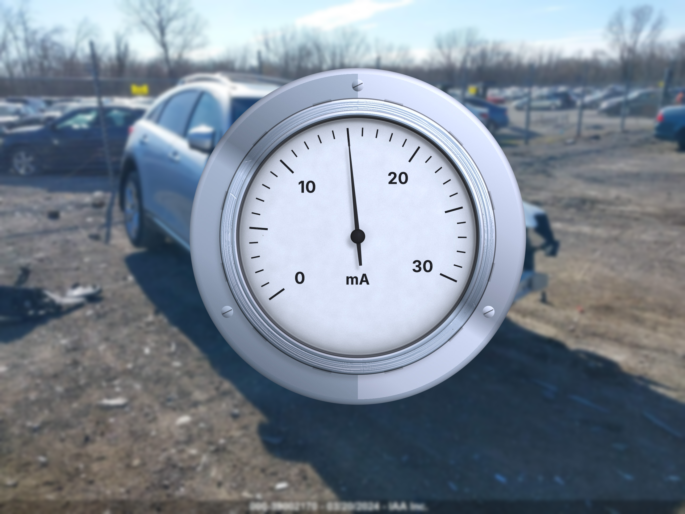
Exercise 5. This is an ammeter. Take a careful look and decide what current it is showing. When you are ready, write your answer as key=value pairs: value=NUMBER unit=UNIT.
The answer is value=15 unit=mA
